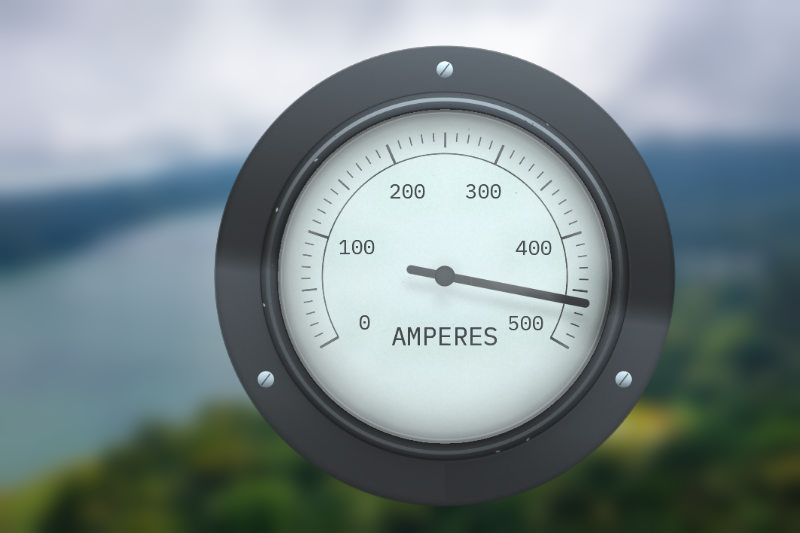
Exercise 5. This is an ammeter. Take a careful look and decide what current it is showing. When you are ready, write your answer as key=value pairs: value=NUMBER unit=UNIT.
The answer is value=460 unit=A
